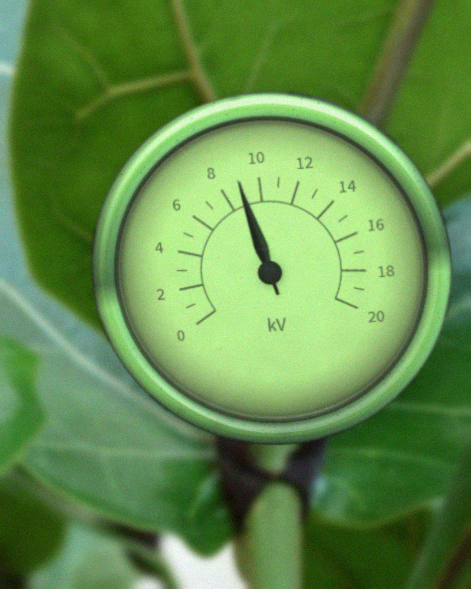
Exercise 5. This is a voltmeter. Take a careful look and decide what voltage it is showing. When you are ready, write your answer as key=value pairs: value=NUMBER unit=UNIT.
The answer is value=9 unit=kV
